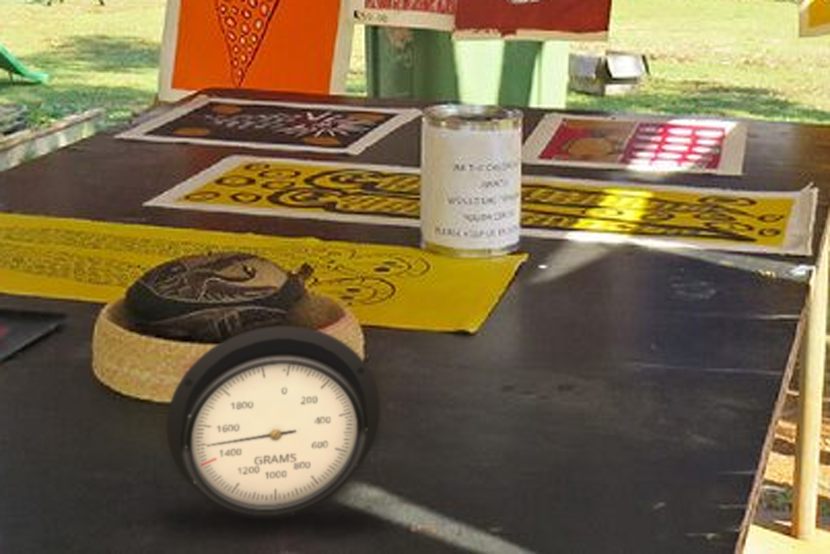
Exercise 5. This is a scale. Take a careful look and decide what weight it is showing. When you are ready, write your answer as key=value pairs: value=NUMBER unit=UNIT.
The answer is value=1500 unit=g
